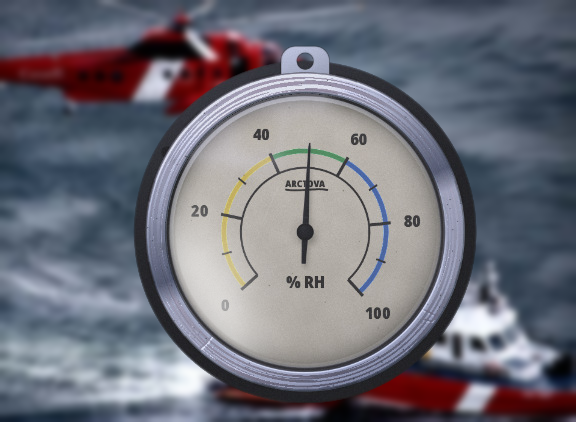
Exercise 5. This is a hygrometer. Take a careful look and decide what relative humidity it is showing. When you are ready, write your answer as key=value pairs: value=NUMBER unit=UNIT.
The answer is value=50 unit=%
